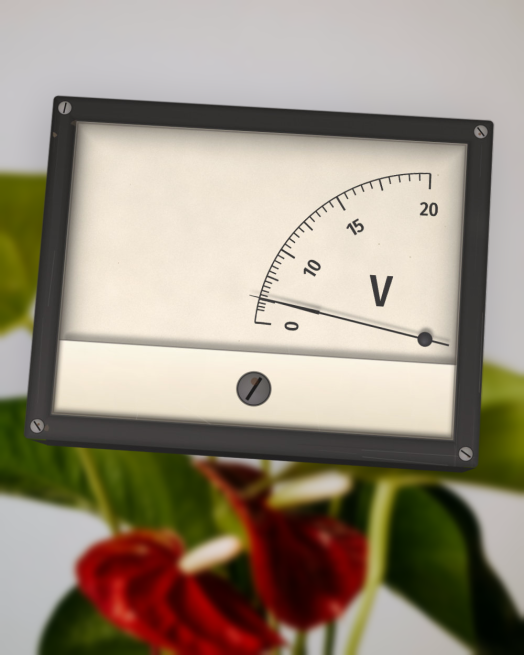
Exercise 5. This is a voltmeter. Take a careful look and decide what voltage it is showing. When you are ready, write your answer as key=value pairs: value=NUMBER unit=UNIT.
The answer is value=5 unit=V
